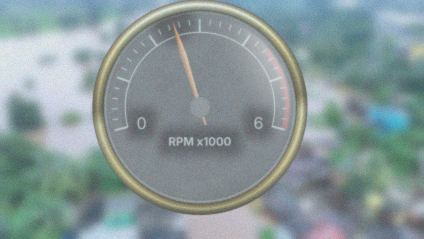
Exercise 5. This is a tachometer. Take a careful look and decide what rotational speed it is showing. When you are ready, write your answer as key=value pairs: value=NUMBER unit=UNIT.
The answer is value=2500 unit=rpm
